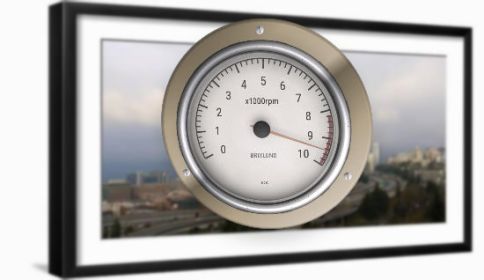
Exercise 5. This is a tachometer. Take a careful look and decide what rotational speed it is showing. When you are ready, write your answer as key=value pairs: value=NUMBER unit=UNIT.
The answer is value=9400 unit=rpm
